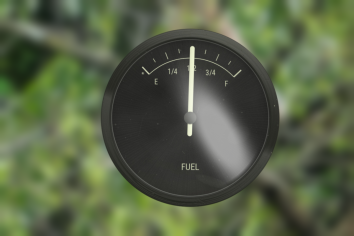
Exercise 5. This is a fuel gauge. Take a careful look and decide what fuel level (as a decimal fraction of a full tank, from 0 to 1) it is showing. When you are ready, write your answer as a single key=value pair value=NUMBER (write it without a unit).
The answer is value=0.5
